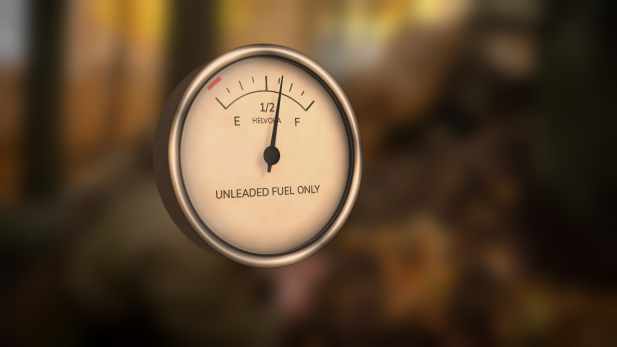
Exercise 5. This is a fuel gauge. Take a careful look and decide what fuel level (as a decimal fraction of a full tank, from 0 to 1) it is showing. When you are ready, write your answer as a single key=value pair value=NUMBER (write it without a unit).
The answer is value=0.625
